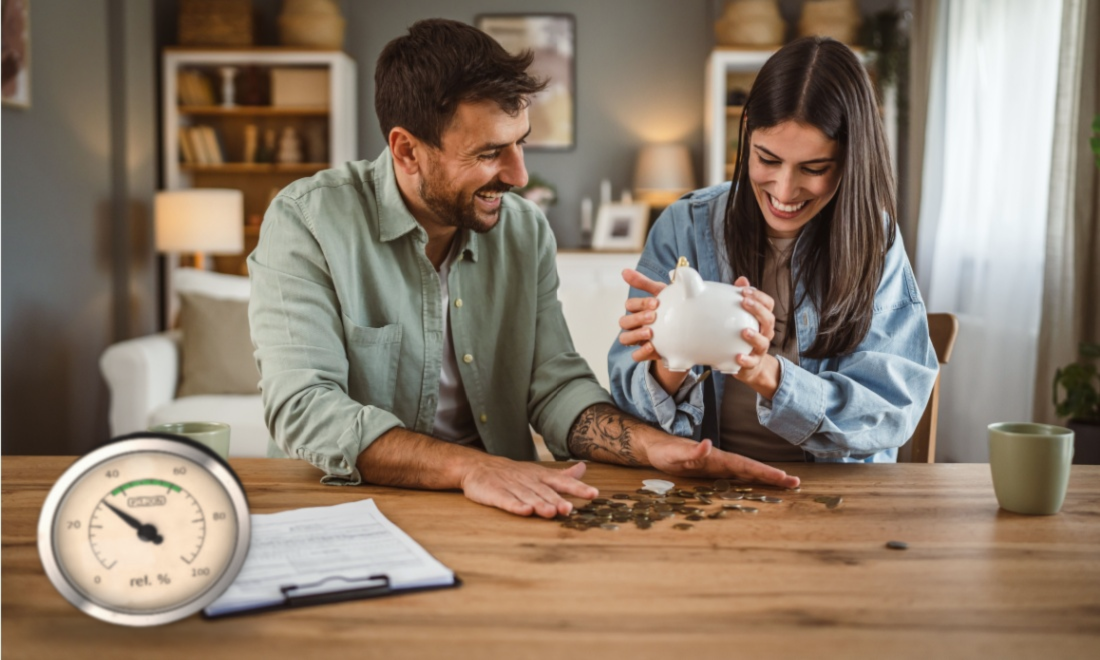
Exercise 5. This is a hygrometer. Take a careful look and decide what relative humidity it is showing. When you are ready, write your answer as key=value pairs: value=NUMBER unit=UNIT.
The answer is value=32 unit=%
